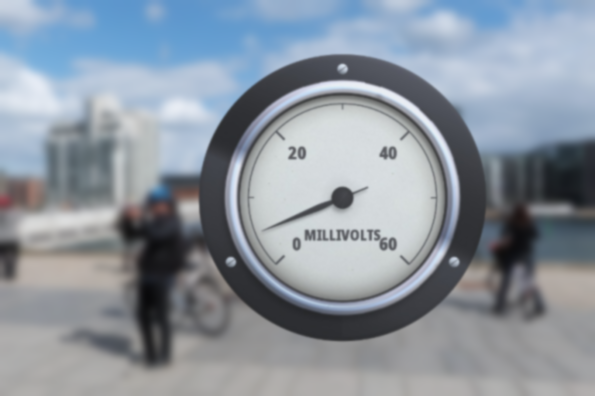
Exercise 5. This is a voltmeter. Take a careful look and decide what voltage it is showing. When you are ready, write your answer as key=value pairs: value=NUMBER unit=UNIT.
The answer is value=5 unit=mV
